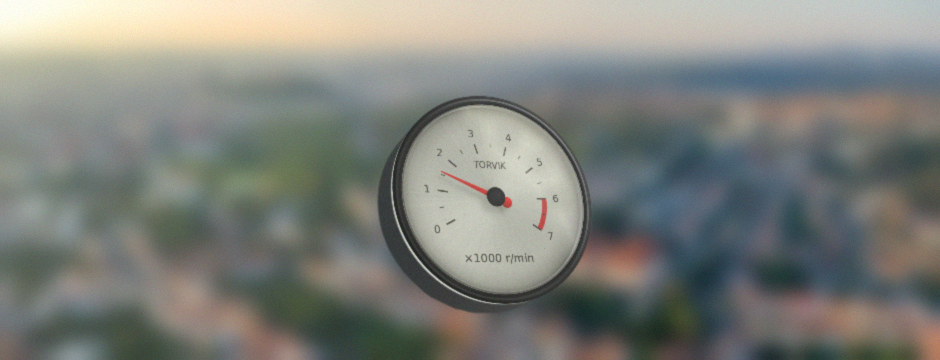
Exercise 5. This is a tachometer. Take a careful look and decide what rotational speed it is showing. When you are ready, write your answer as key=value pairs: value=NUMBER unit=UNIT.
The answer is value=1500 unit=rpm
